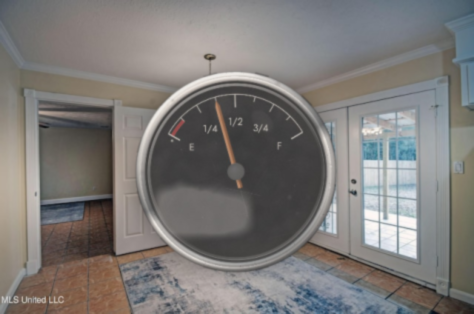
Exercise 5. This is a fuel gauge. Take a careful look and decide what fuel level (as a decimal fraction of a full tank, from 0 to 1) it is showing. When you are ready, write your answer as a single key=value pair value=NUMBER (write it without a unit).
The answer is value=0.375
